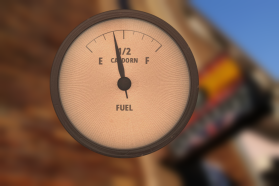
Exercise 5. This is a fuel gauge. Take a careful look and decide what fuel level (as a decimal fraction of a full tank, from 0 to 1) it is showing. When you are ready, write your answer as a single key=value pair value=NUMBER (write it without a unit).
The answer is value=0.375
